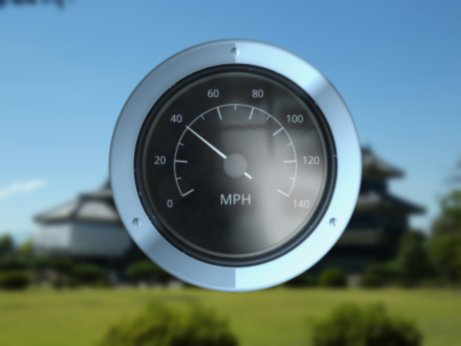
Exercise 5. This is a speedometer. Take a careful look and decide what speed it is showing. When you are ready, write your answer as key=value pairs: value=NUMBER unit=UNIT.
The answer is value=40 unit=mph
